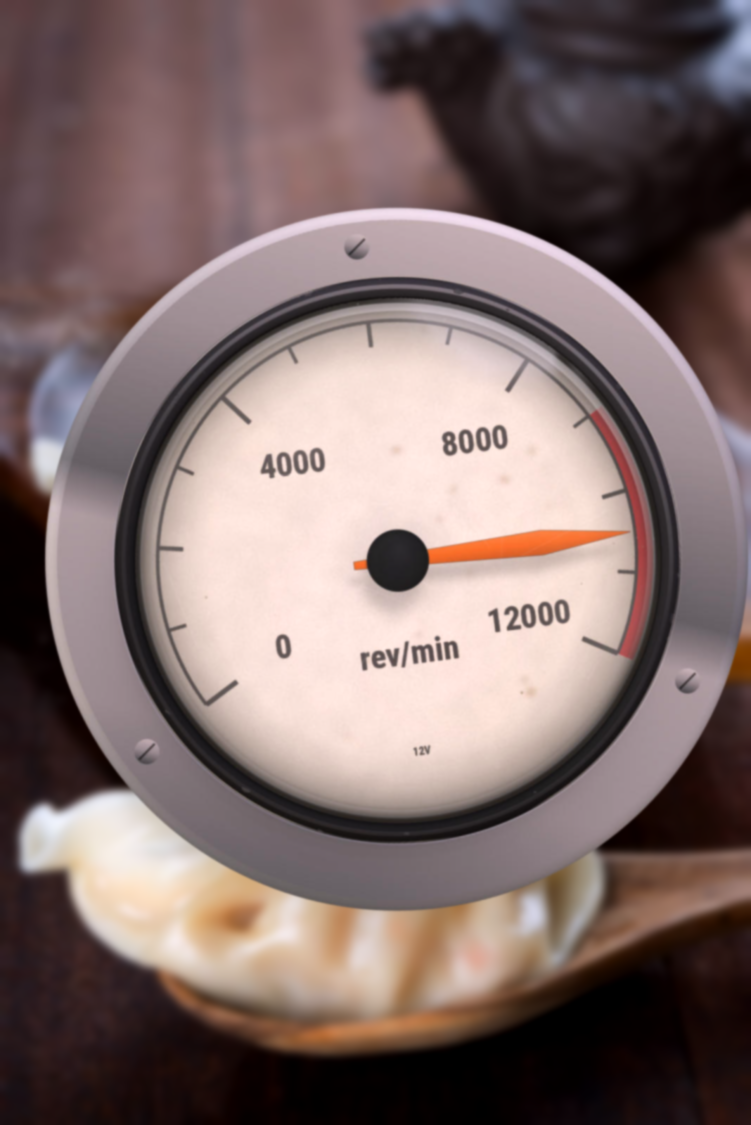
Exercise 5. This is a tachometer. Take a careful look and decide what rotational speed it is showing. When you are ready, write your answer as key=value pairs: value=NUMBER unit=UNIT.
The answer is value=10500 unit=rpm
